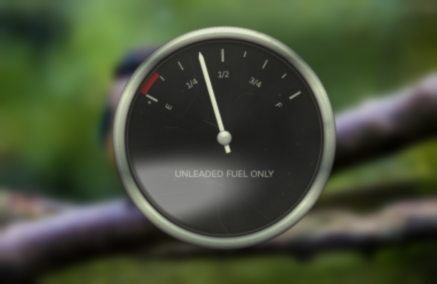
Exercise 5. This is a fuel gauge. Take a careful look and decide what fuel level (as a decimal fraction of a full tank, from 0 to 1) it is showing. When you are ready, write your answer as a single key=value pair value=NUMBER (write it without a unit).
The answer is value=0.375
